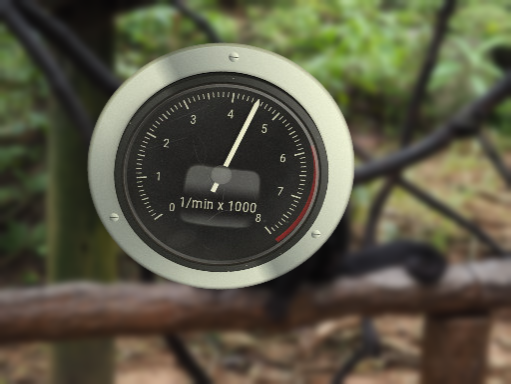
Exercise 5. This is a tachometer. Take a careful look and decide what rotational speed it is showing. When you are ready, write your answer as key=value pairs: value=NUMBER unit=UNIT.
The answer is value=4500 unit=rpm
